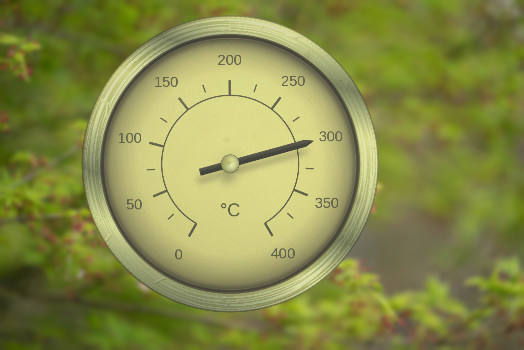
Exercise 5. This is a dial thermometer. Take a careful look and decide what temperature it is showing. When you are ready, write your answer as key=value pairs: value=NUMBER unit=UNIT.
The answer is value=300 unit=°C
